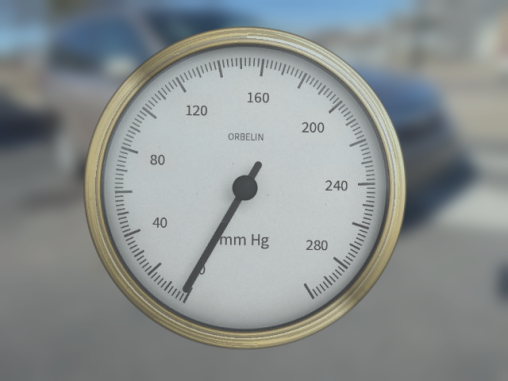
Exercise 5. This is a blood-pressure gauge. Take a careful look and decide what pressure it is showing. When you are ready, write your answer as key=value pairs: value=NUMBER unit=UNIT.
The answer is value=2 unit=mmHg
